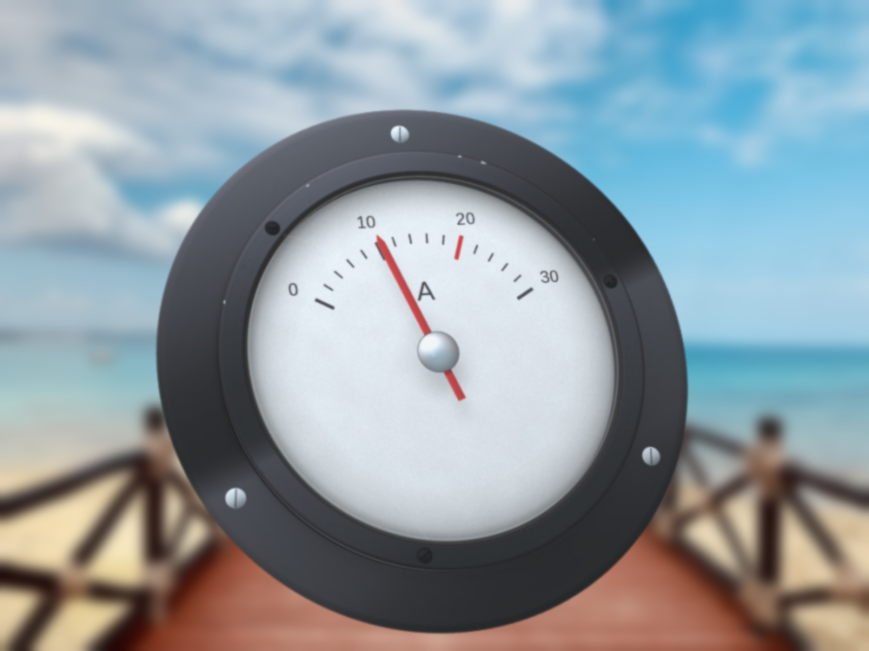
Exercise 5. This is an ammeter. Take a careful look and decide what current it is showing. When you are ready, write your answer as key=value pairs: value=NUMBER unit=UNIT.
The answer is value=10 unit=A
